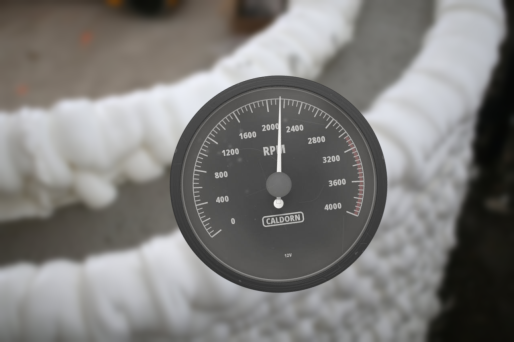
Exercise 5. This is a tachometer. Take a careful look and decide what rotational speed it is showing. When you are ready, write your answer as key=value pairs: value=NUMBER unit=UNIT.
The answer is value=2150 unit=rpm
